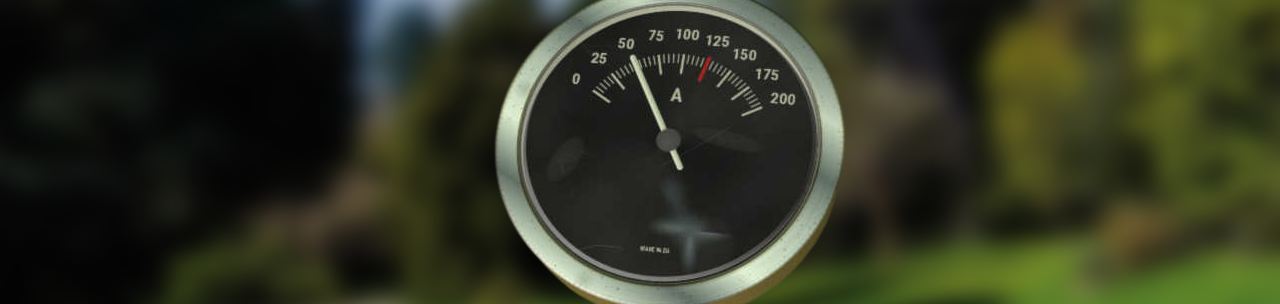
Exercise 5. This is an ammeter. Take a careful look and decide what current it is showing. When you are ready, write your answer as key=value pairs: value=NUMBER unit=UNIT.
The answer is value=50 unit=A
